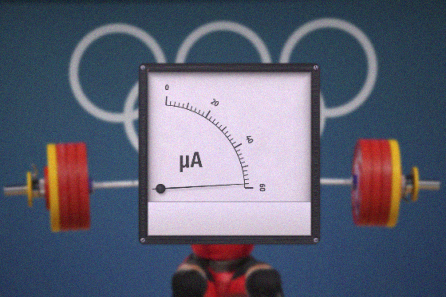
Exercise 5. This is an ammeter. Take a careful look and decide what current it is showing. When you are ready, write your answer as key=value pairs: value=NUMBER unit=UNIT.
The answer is value=58 unit=µA
